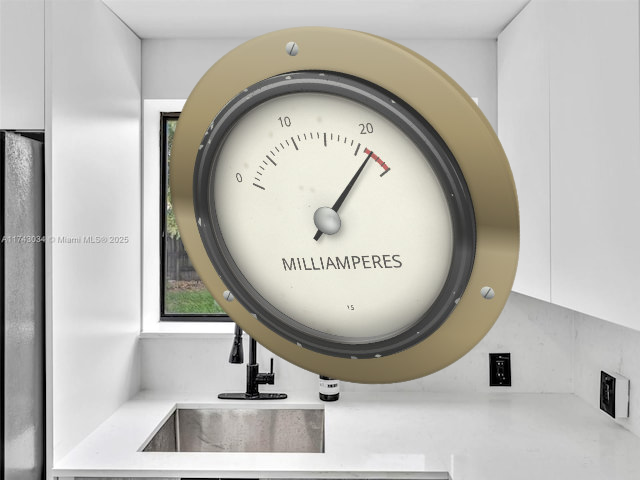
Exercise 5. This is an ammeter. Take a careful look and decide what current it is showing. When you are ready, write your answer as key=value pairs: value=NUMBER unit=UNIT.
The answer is value=22 unit=mA
